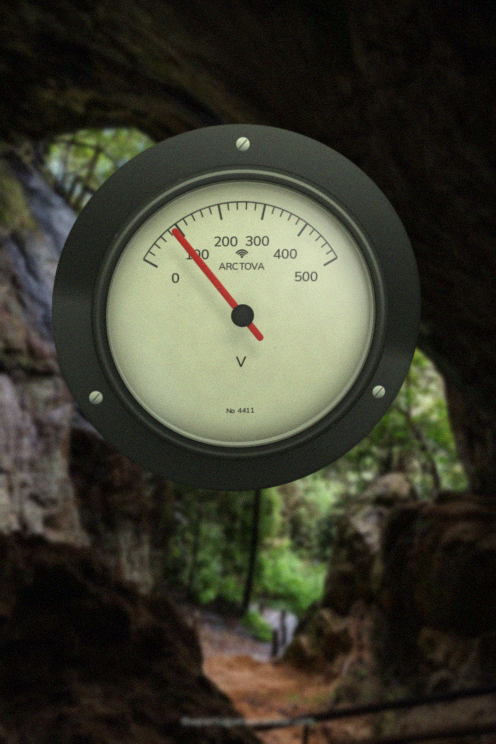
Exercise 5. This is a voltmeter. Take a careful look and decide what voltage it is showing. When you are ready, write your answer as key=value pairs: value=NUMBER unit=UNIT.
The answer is value=90 unit=V
